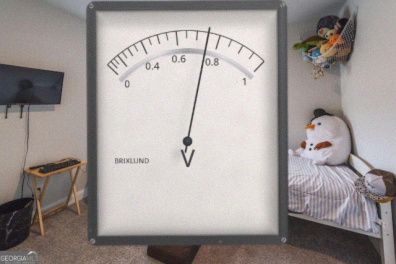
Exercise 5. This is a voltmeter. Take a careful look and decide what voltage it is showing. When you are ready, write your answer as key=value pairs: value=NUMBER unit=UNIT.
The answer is value=0.75 unit=V
